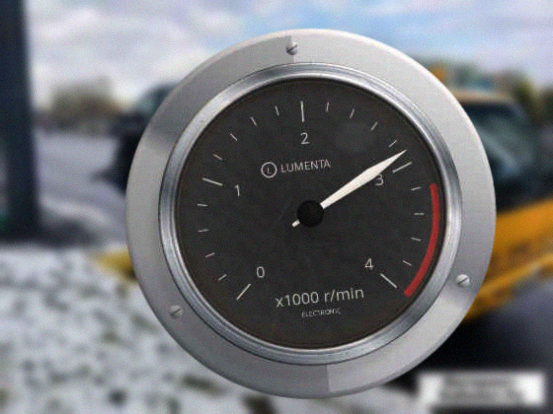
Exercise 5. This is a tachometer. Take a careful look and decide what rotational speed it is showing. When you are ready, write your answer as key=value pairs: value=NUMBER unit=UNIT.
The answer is value=2900 unit=rpm
